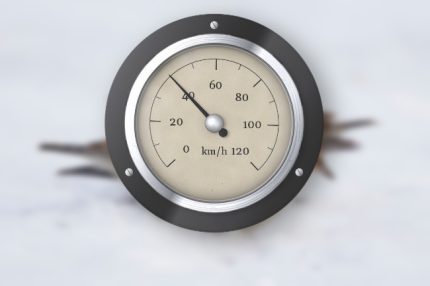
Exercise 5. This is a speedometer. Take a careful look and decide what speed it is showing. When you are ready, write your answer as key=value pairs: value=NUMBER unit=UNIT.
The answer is value=40 unit=km/h
